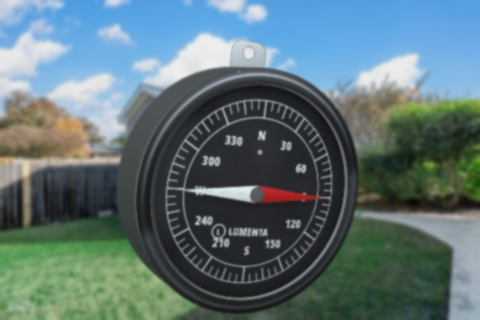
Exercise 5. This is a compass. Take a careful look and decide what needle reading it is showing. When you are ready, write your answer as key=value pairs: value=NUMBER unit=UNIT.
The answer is value=90 unit=°
